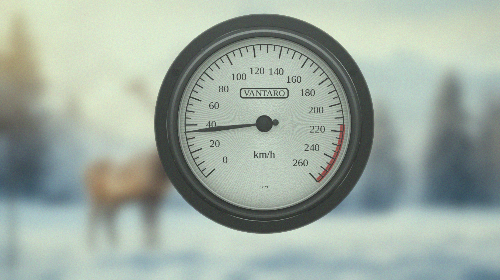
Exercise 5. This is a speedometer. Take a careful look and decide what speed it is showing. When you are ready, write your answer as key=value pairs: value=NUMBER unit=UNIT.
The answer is value=35 unit=km/h
